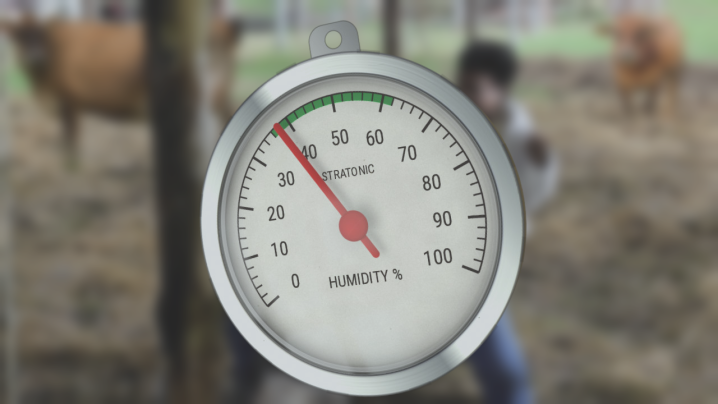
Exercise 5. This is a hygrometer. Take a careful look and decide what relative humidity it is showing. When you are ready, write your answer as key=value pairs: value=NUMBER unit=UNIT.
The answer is value=38 unit=%
